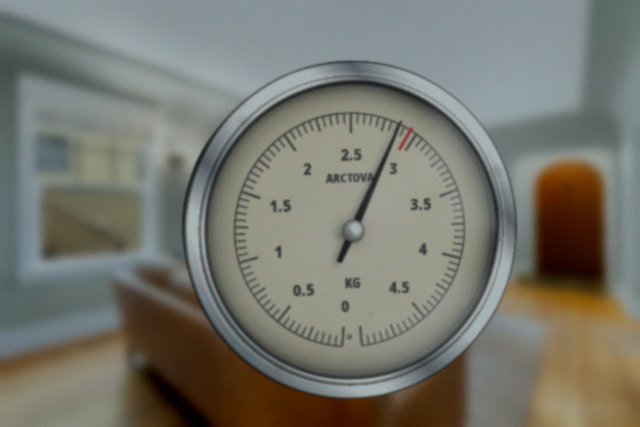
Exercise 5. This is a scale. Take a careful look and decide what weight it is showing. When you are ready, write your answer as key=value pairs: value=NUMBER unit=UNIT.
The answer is value=2.85 unit=kg
